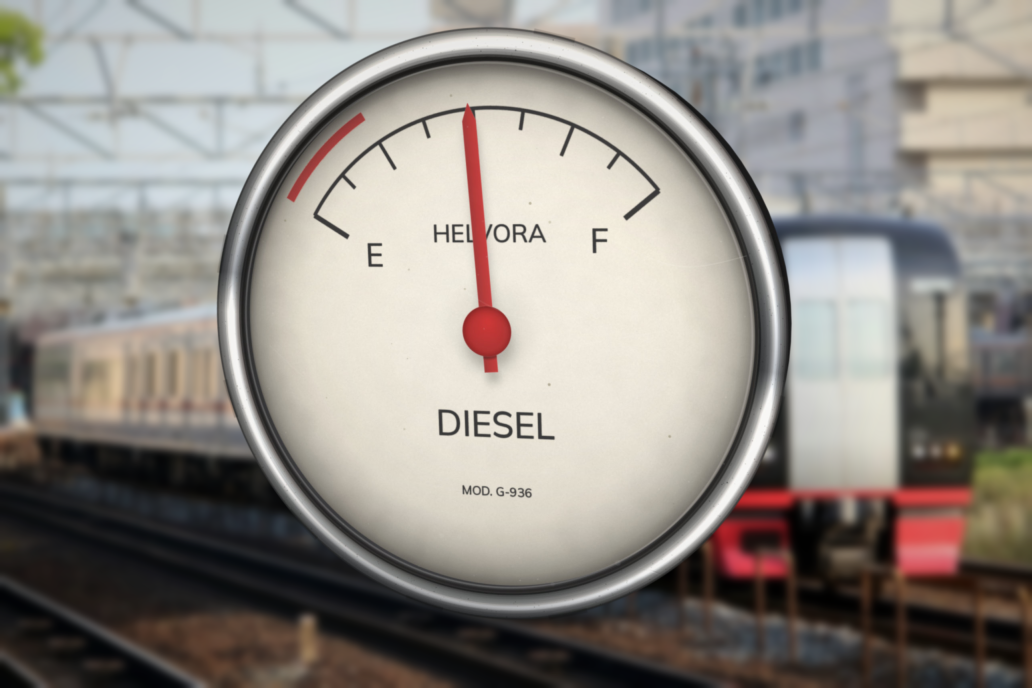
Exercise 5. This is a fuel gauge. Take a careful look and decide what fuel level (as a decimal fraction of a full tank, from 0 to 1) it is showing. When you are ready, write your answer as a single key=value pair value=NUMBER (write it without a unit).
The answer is value=0.5
